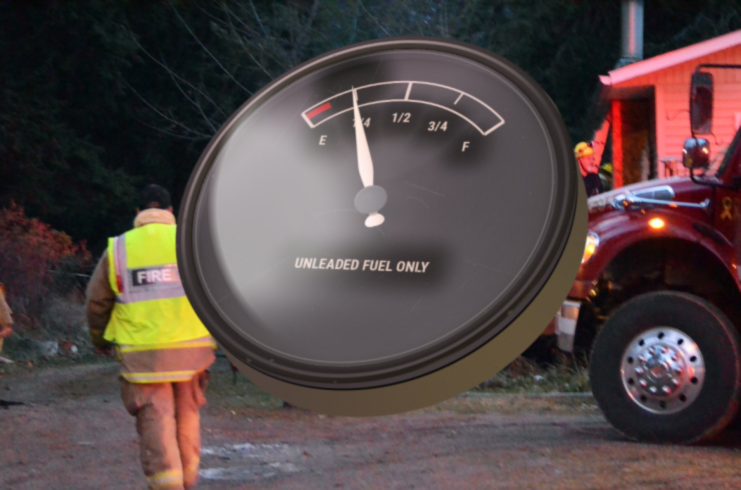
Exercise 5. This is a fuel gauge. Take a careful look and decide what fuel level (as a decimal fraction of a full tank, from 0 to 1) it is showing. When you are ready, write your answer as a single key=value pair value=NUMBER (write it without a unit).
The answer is value=0.25
